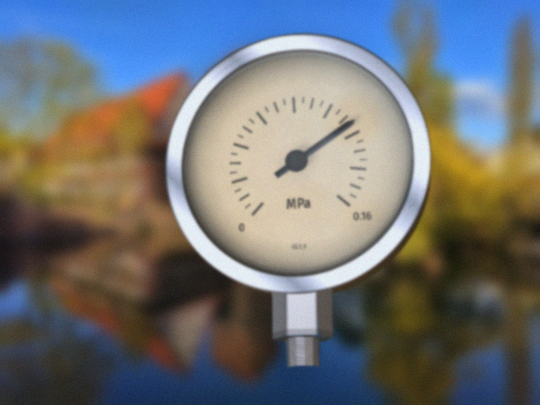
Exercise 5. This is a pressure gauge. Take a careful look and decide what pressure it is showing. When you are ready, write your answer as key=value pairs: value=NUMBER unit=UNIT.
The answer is value=0.115 unit=MPa
